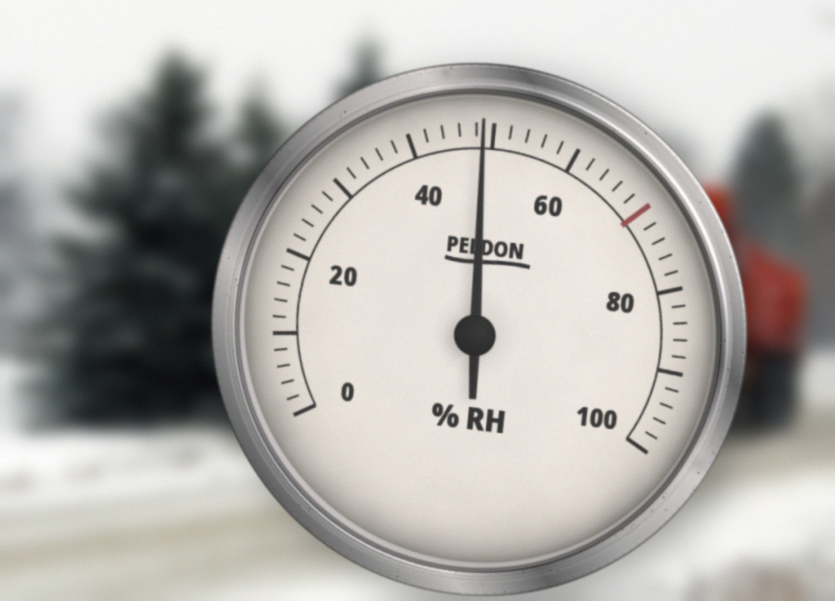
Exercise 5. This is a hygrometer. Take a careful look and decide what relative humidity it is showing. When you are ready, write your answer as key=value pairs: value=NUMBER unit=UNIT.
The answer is value=49 unit=%
